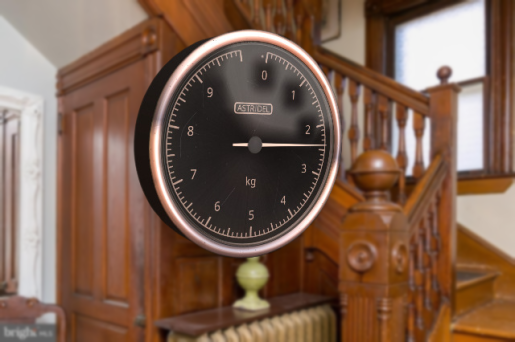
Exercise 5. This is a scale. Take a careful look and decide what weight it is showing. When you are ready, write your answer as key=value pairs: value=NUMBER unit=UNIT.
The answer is value=2.4 unit=kg
